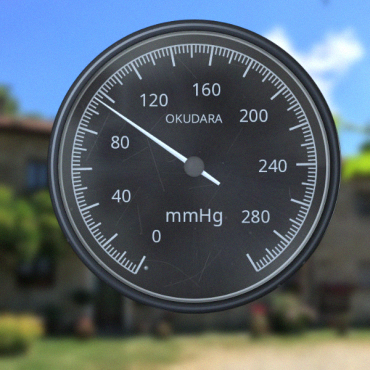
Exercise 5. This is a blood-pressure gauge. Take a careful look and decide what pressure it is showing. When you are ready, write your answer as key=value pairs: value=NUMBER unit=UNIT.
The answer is value=96 unit=mmHg
